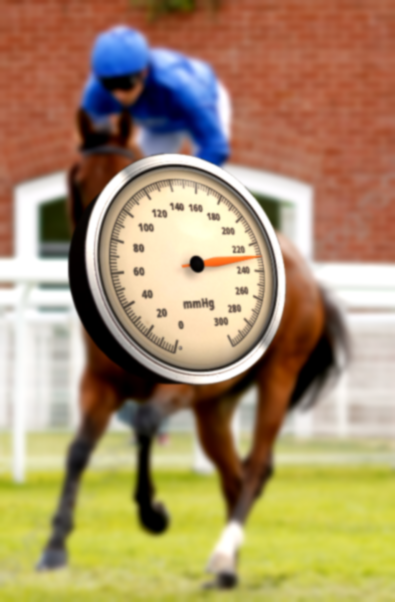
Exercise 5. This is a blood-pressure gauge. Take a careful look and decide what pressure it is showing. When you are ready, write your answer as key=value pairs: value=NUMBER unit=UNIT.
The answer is value=230 unit=mmHg
